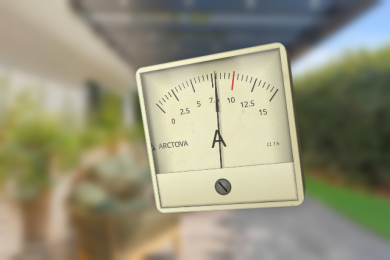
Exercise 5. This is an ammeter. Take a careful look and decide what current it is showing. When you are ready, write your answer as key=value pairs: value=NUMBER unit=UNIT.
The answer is value=8 unit=A
